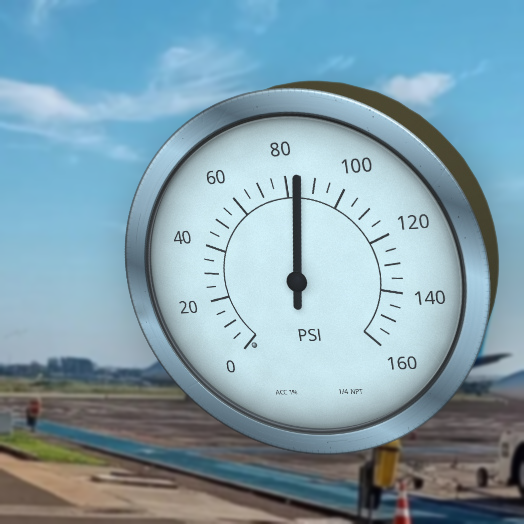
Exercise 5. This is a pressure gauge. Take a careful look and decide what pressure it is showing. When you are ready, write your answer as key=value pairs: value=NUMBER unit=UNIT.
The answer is value=85 unit=psi
